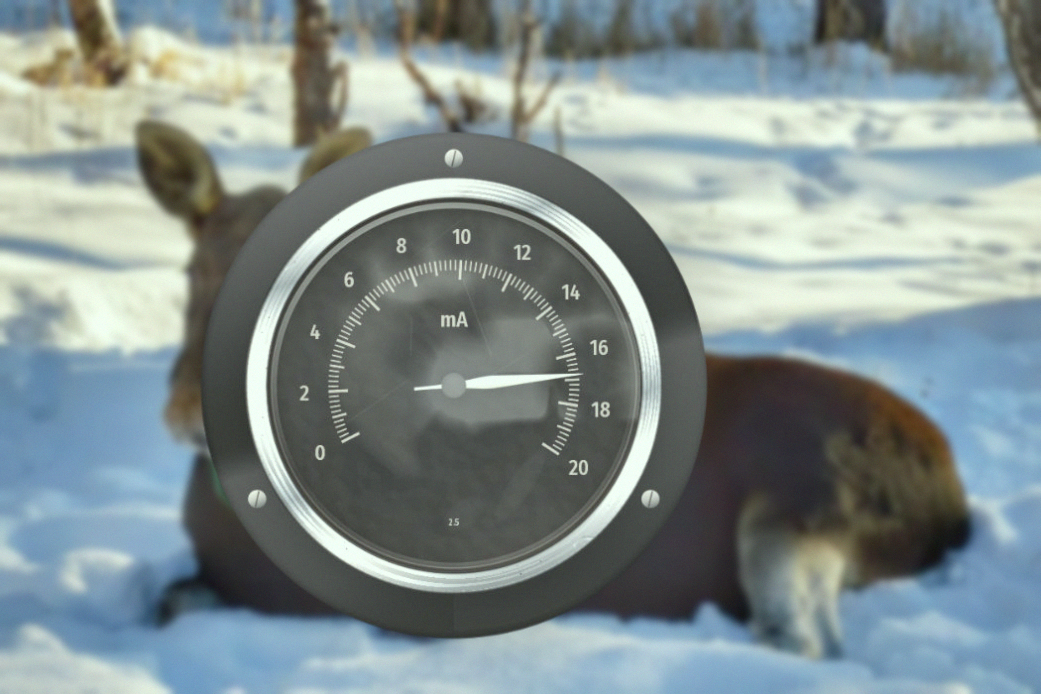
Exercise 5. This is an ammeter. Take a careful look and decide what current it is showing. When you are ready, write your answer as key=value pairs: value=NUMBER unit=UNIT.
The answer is value=16.8 unit=mA
